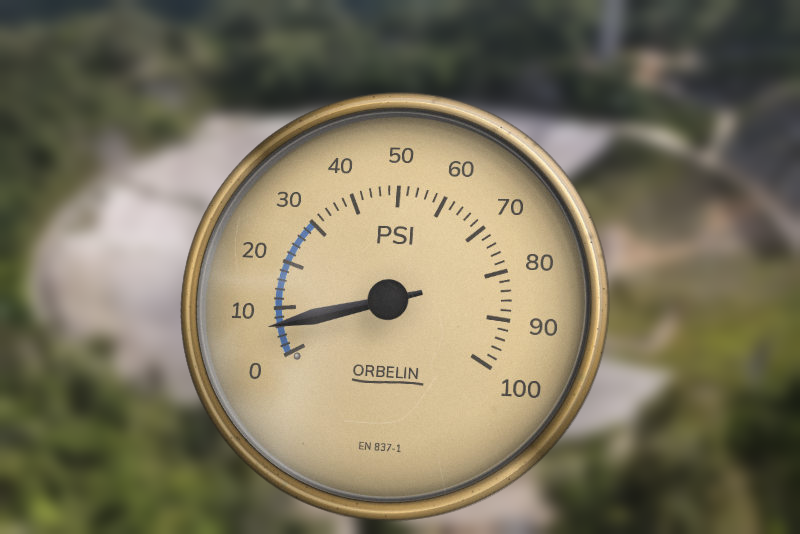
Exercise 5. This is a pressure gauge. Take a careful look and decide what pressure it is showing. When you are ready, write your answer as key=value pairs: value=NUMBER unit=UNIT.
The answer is value=6 unit=psi
